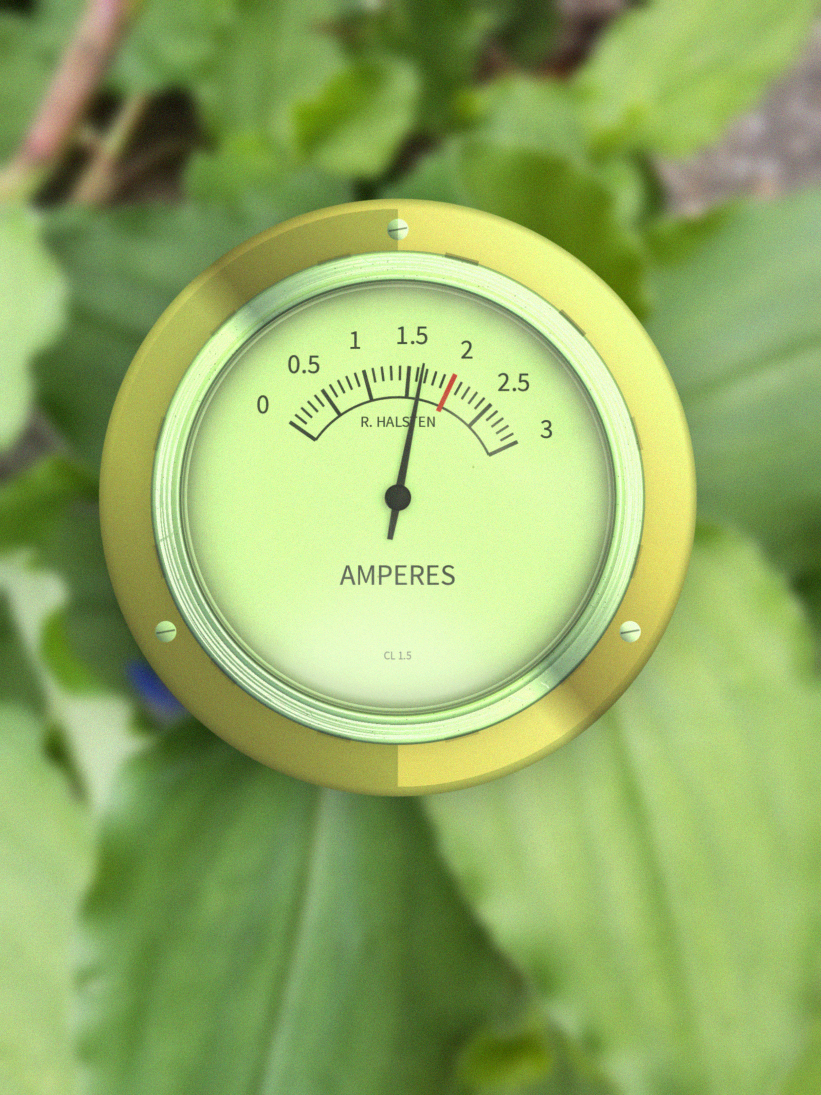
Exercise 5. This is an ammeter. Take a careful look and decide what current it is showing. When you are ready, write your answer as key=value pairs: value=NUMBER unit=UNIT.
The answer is value=1.65 unit=A
